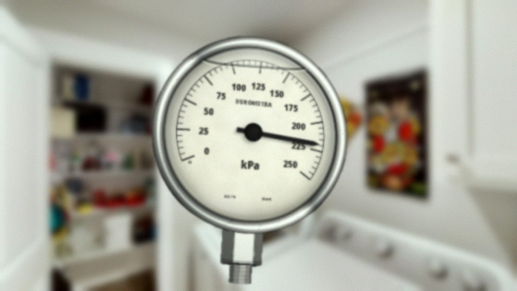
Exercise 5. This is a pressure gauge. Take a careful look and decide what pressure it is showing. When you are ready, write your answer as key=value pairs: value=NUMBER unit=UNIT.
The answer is value=220 unit=kPa
